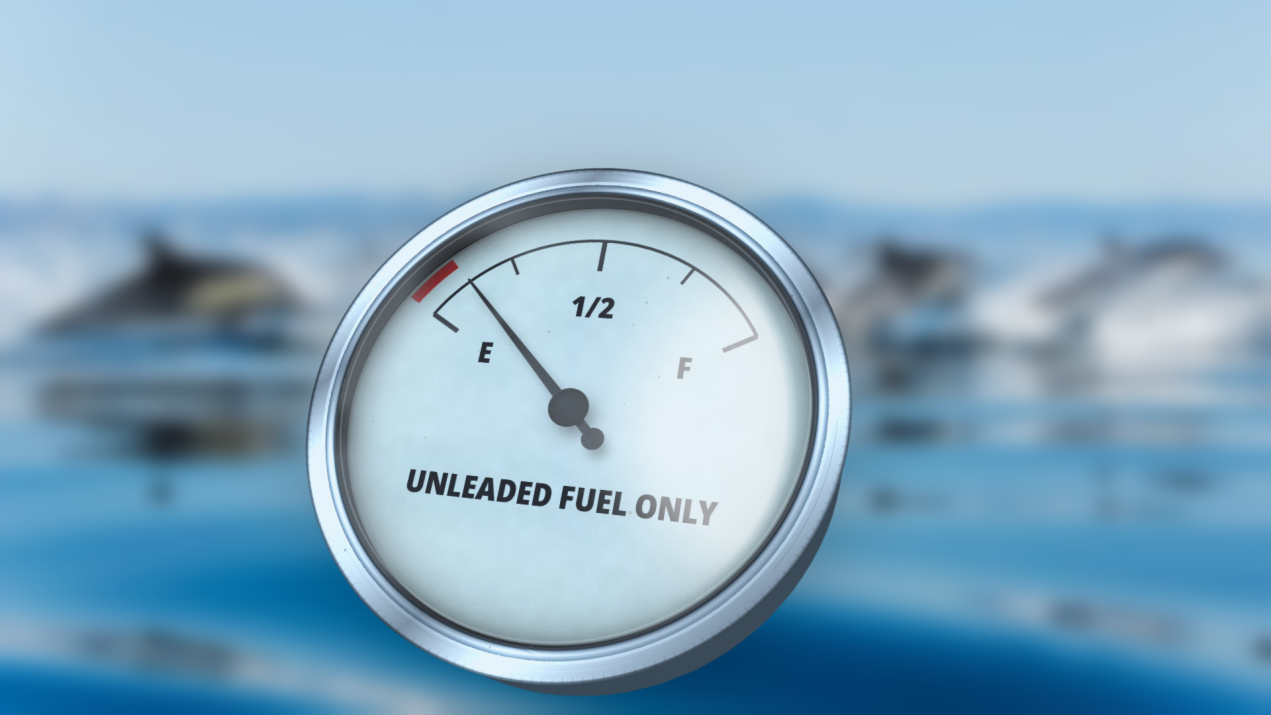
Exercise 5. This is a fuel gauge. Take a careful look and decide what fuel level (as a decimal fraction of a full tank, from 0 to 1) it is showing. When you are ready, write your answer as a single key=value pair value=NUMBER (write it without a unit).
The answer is value=0.125
